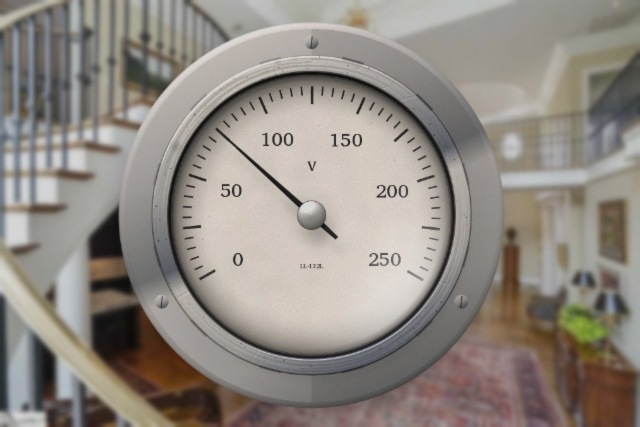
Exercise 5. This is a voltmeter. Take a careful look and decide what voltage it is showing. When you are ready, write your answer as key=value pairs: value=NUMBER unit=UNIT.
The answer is value=75 unit=V
